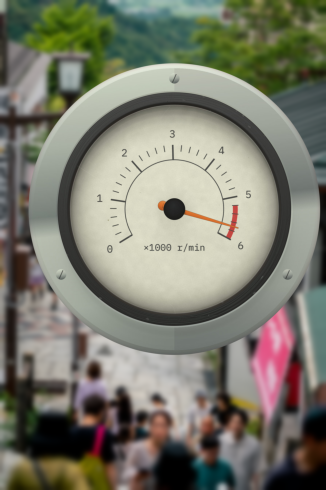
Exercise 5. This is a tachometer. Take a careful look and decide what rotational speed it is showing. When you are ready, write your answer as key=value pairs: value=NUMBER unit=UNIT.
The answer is value=5700 unit=rpm
